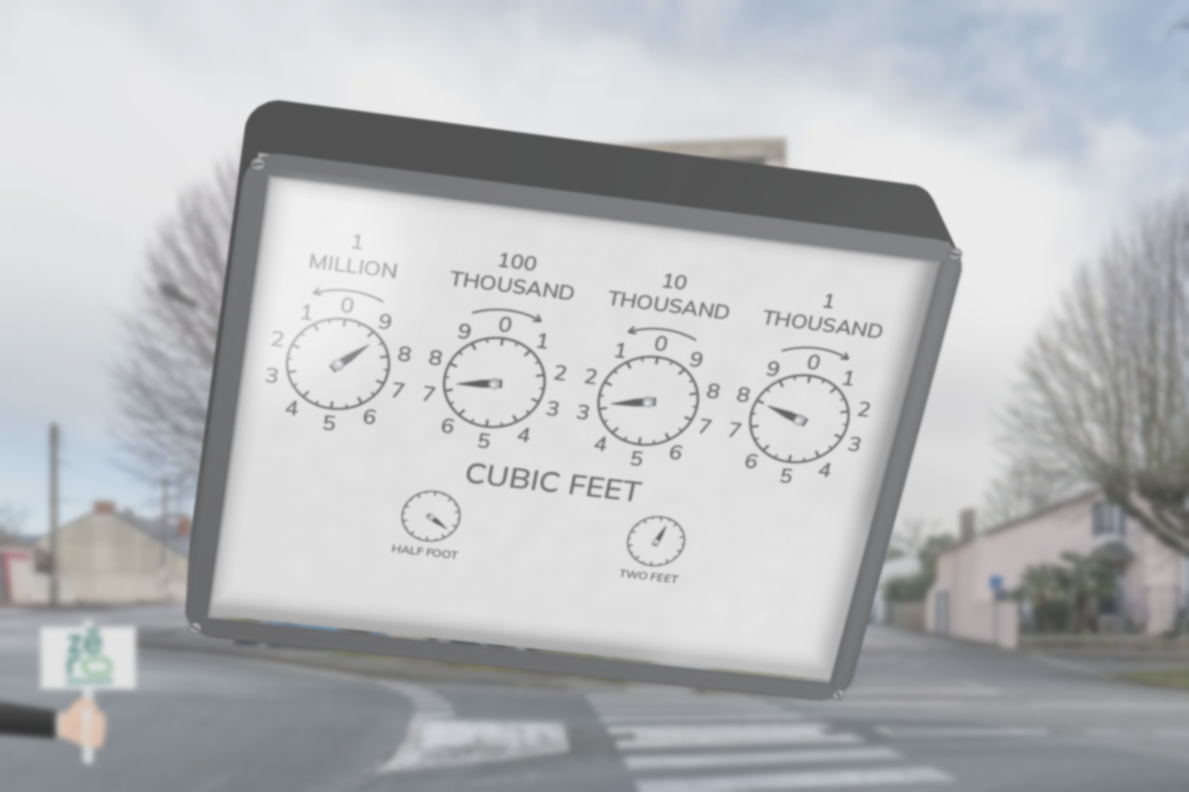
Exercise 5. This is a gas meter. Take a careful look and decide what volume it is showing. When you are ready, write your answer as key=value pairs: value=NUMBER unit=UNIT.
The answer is value=872800 unit=ft³
